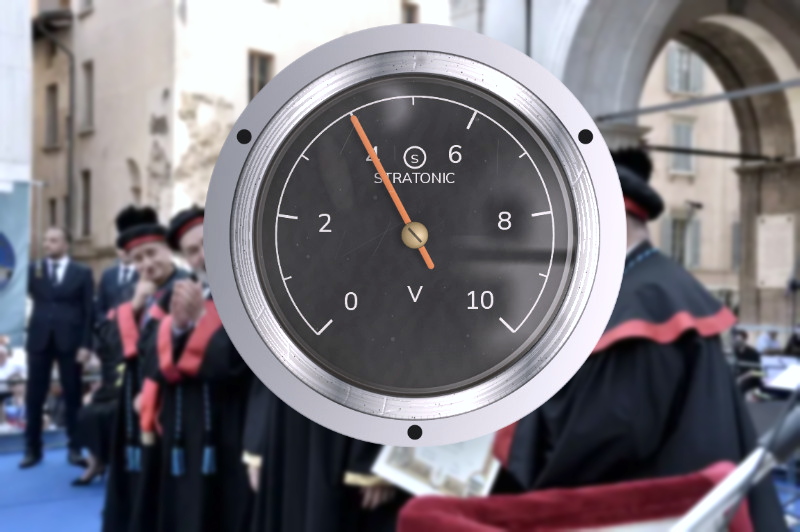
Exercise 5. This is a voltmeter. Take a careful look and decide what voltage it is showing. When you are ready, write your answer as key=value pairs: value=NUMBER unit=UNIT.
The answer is value=4 unit=V
